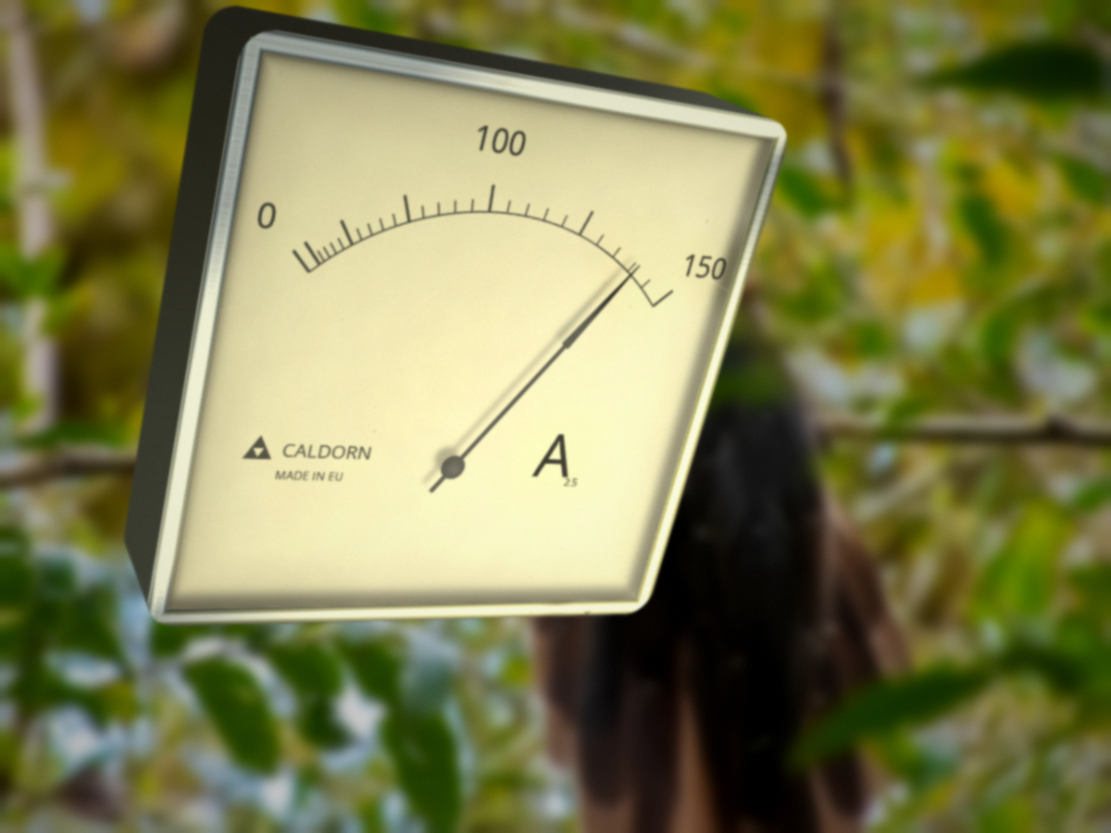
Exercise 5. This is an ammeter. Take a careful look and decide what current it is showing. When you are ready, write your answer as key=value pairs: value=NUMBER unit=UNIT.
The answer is value=140 unit=A
